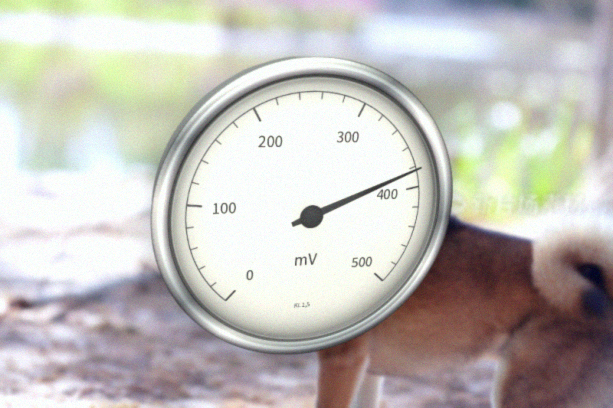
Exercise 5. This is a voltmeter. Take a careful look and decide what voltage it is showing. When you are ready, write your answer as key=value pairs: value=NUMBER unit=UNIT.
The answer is value=380 unit=mV
